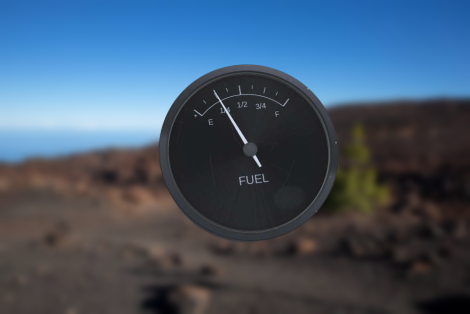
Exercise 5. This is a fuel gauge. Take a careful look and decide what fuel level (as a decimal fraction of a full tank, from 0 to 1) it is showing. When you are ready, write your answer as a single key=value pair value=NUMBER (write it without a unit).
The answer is value=0.25
